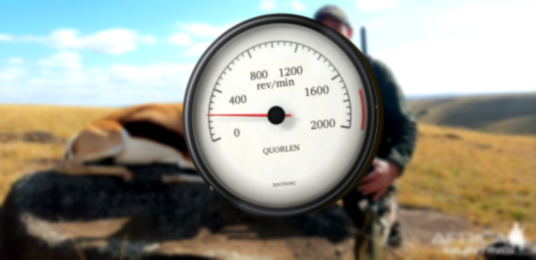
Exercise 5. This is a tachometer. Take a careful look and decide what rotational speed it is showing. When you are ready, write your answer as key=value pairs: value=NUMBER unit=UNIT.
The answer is value=200 unit=rpm
